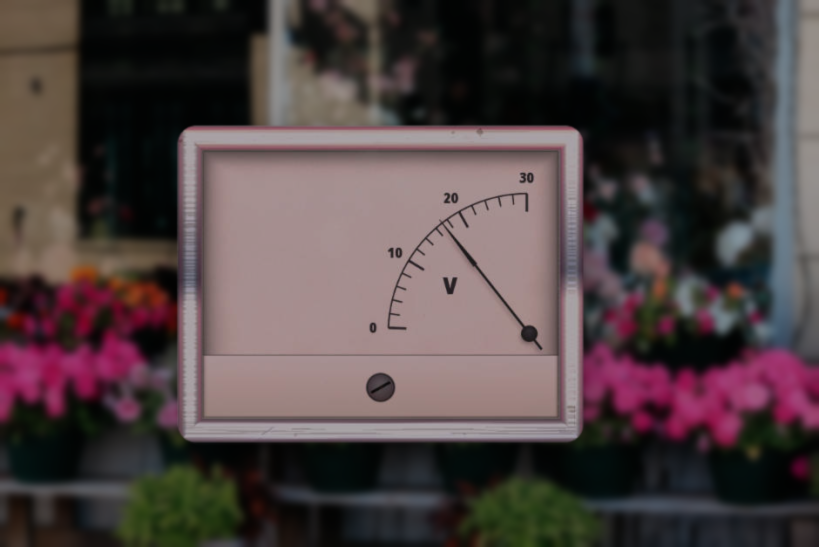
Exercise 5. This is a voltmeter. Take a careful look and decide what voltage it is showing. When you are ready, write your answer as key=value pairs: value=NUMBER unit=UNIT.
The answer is value=17 unit=V
